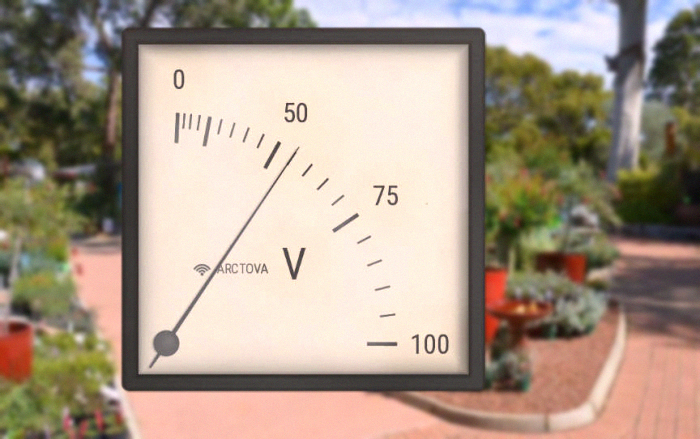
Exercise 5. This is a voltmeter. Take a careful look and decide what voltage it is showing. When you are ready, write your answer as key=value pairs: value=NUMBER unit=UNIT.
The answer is value=55 unit=V
